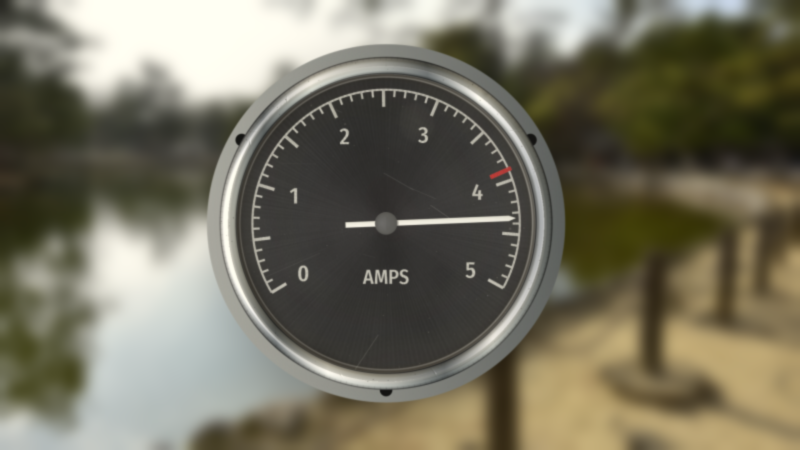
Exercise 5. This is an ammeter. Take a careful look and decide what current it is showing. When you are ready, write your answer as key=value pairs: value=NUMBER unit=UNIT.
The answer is value=4.35 unit=A
